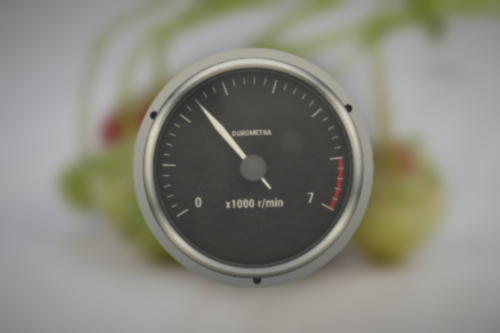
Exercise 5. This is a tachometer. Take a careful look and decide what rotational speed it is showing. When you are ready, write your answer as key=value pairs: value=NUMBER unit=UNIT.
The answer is value=2400 unit=rpm
